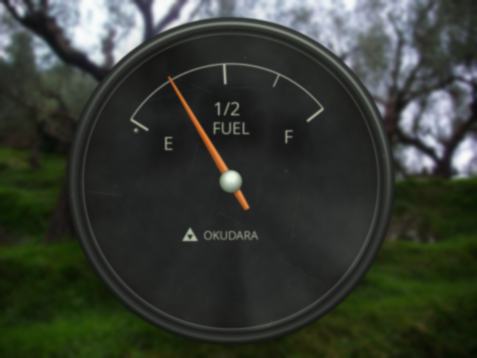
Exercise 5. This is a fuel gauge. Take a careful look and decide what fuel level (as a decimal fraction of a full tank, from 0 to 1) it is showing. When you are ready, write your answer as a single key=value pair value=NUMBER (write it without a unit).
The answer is value=0.25
